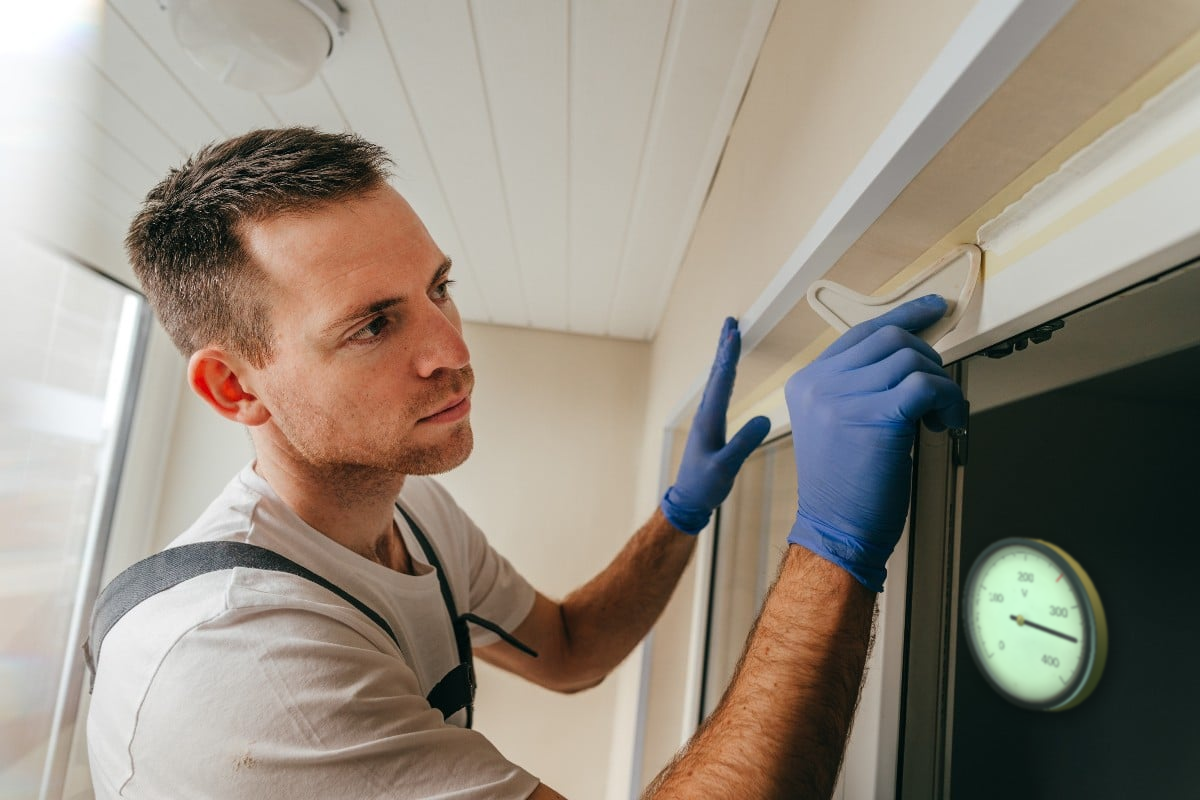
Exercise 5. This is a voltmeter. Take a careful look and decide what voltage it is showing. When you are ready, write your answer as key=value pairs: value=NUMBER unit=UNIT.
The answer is value=340 unit=V
